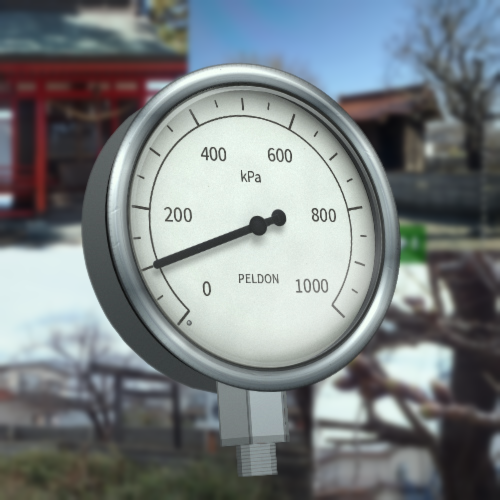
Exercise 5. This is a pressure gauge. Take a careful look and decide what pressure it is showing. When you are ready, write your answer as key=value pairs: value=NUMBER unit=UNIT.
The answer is value=100 unit=kPa
